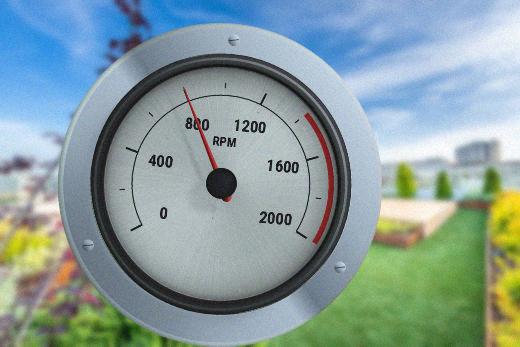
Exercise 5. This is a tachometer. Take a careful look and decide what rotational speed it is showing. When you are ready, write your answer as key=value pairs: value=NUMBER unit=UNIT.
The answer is value=800 unit=rpm
